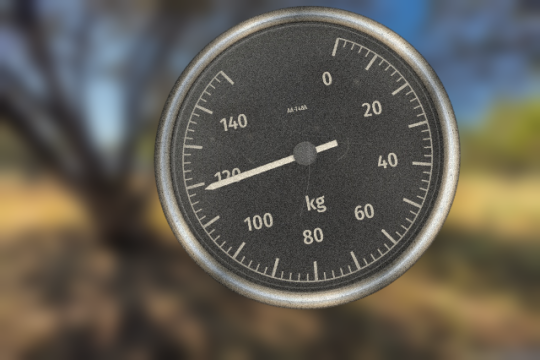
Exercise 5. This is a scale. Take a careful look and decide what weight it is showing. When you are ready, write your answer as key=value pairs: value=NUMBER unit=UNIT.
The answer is value=118 unit=kg
